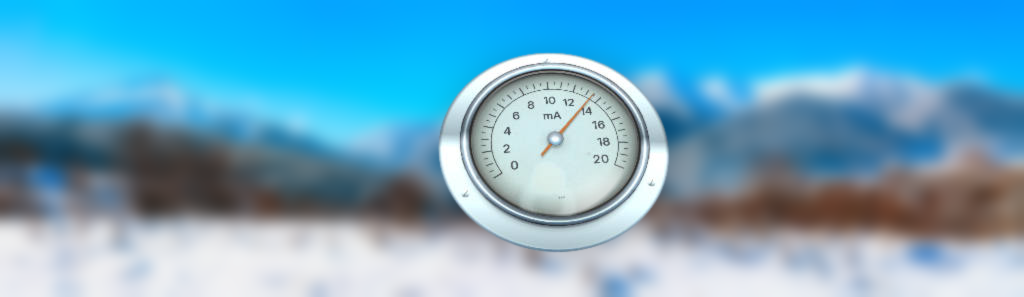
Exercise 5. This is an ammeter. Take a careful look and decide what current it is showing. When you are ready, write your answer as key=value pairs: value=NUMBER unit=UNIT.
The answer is value=13.5 unit=mA
